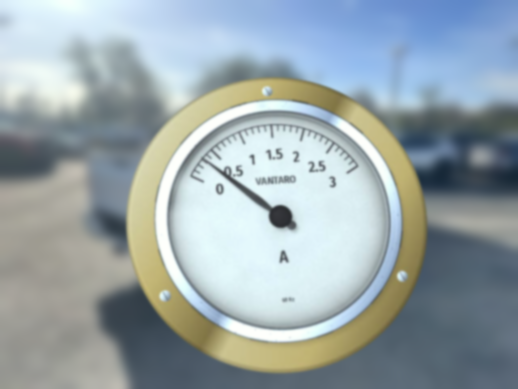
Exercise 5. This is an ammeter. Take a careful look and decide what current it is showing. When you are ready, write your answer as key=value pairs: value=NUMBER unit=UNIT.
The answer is value=0.3 unit=A
